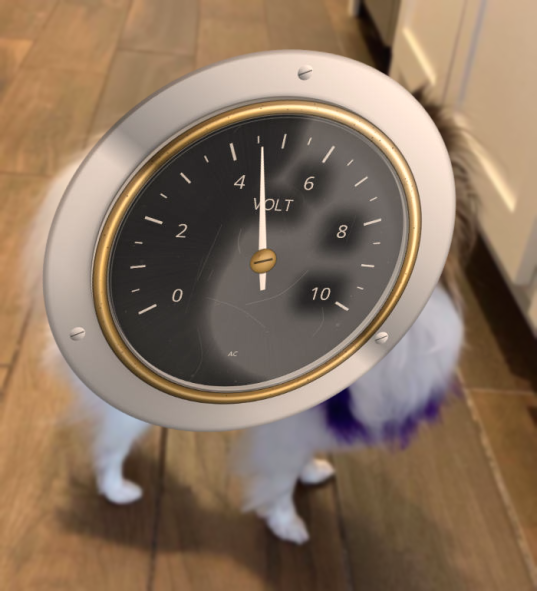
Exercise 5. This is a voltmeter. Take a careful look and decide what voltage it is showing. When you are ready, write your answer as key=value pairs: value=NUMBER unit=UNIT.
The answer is value=4.5 unit=V
